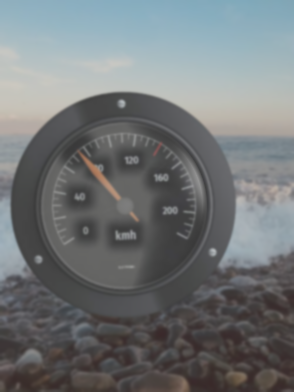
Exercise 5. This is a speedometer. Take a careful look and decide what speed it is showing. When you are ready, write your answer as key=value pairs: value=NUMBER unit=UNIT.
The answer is value=75 unit=km/h
